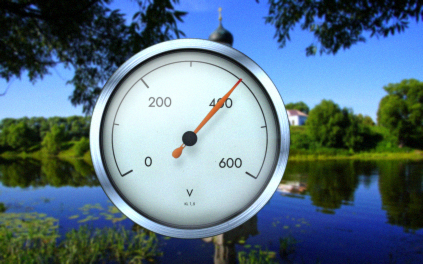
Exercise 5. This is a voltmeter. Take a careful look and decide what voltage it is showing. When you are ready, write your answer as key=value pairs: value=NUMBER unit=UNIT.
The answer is value=400 unit=V
